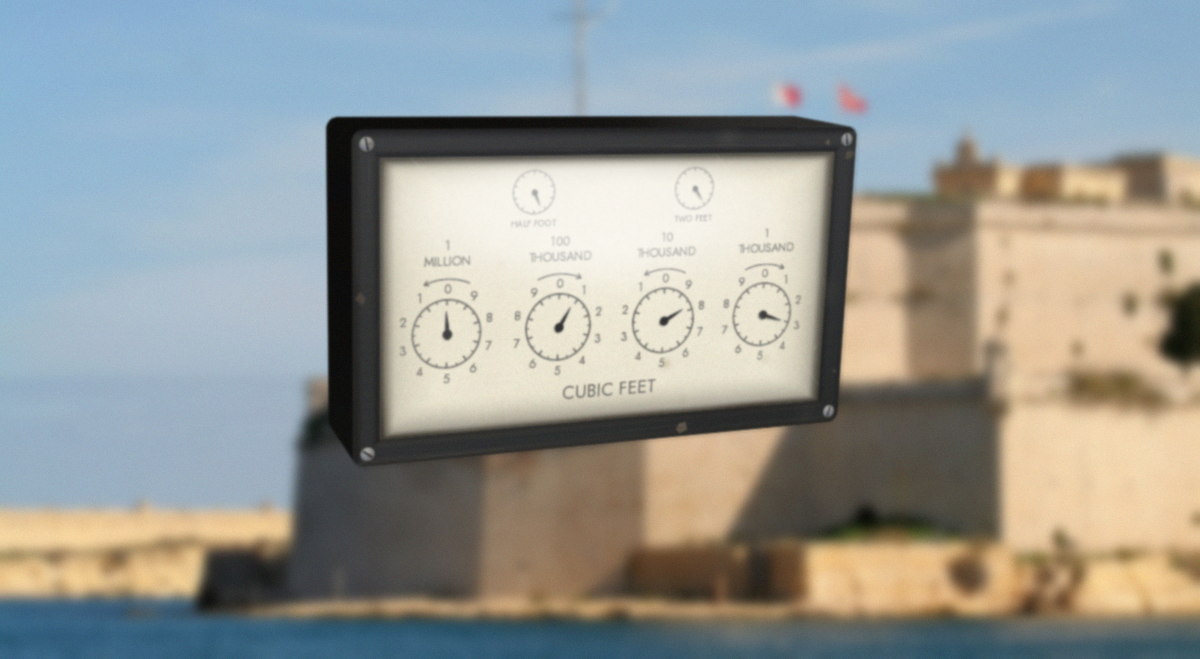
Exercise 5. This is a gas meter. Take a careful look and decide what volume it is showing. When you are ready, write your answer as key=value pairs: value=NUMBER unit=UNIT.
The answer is value=8300 unit=ft³
